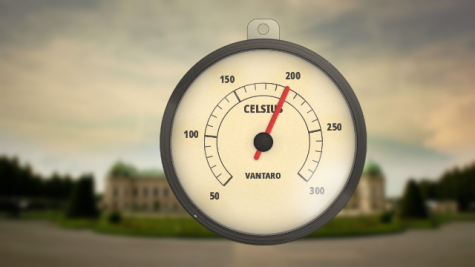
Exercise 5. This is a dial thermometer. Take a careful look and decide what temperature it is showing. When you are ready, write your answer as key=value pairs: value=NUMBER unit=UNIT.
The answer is value=200 unit=°C
